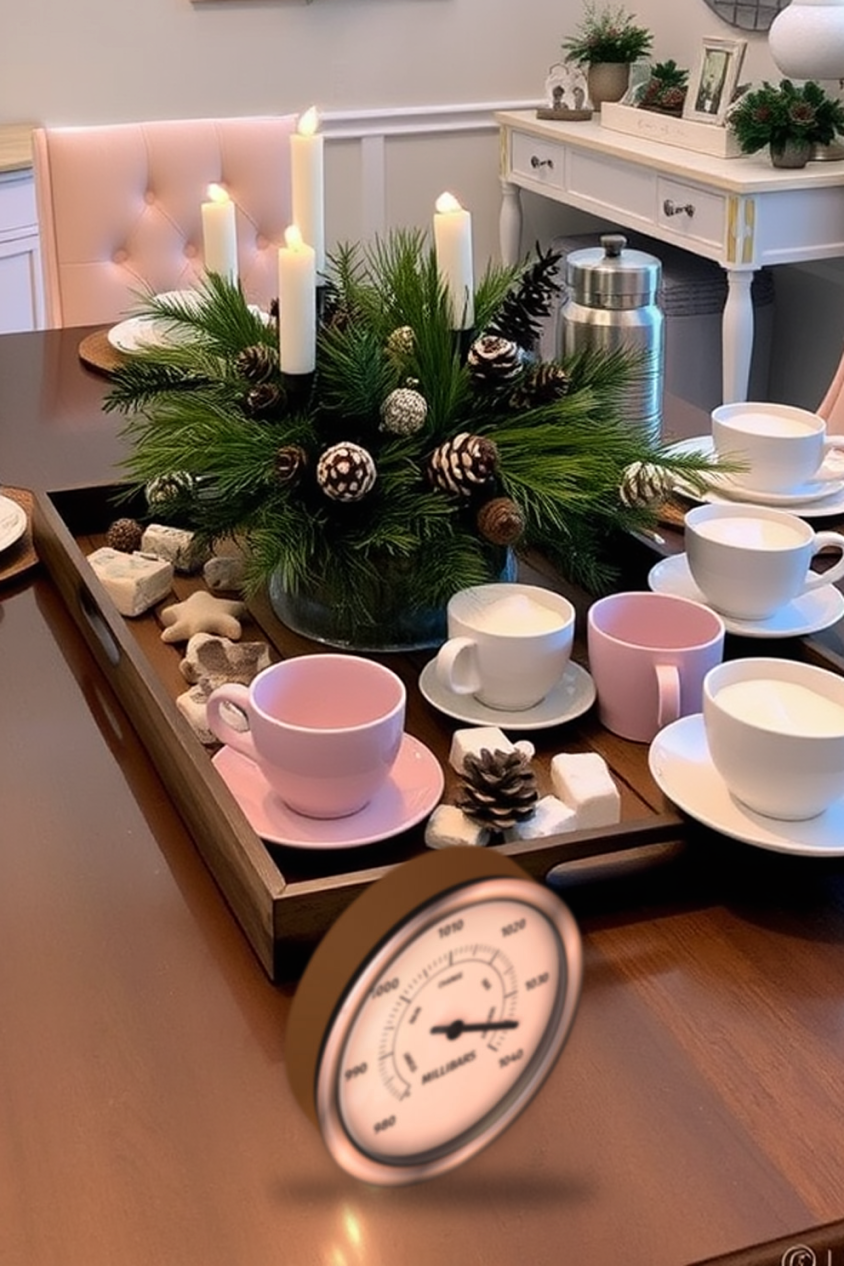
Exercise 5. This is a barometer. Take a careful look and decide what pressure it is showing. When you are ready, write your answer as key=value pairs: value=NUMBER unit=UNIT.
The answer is value=1035 unit=mbar
